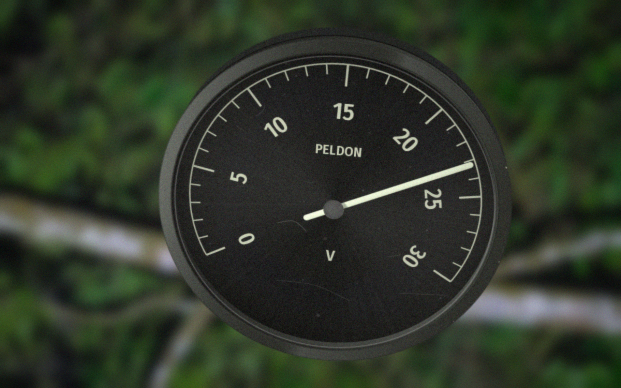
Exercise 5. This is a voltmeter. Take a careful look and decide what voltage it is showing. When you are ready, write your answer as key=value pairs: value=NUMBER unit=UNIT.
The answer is value=23 unit=V
